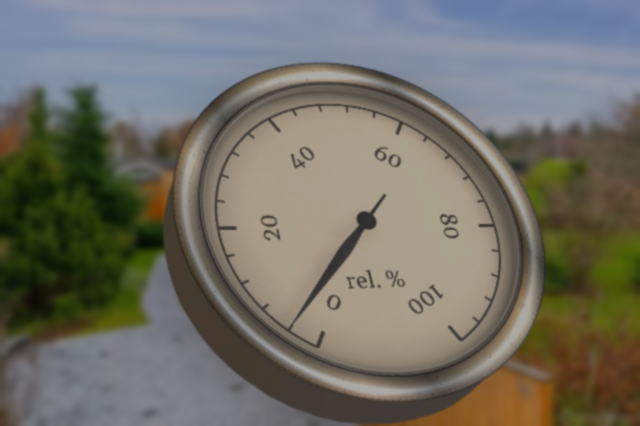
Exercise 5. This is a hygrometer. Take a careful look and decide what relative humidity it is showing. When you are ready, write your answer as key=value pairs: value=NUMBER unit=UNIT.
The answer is value=4 unit=%
